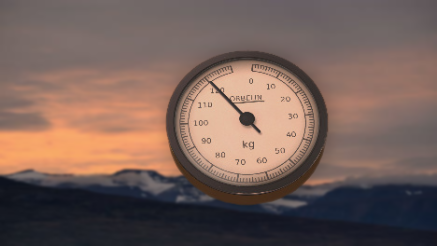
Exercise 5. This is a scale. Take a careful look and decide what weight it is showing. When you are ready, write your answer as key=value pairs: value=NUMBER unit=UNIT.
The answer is value=120 unit=kg
